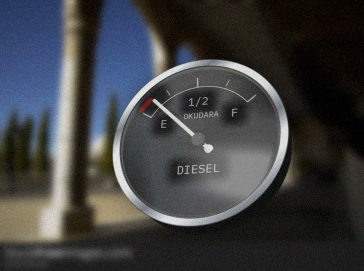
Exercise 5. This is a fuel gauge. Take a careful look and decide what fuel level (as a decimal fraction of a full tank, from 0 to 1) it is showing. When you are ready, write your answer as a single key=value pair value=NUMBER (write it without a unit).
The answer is value=0.125
